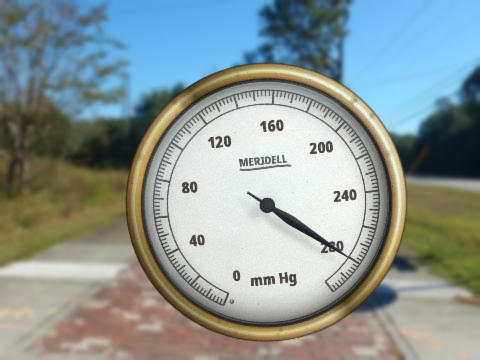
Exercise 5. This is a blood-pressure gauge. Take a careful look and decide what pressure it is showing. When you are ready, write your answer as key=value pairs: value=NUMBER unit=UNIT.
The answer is value=280 unit=mmHg
